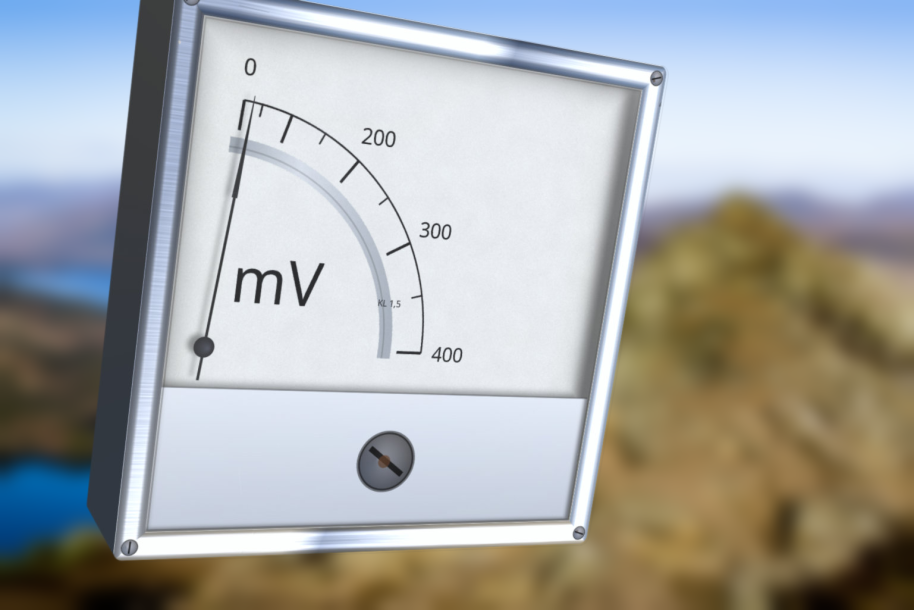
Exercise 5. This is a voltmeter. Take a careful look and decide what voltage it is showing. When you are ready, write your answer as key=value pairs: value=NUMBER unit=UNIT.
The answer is value=25 unit=mV
